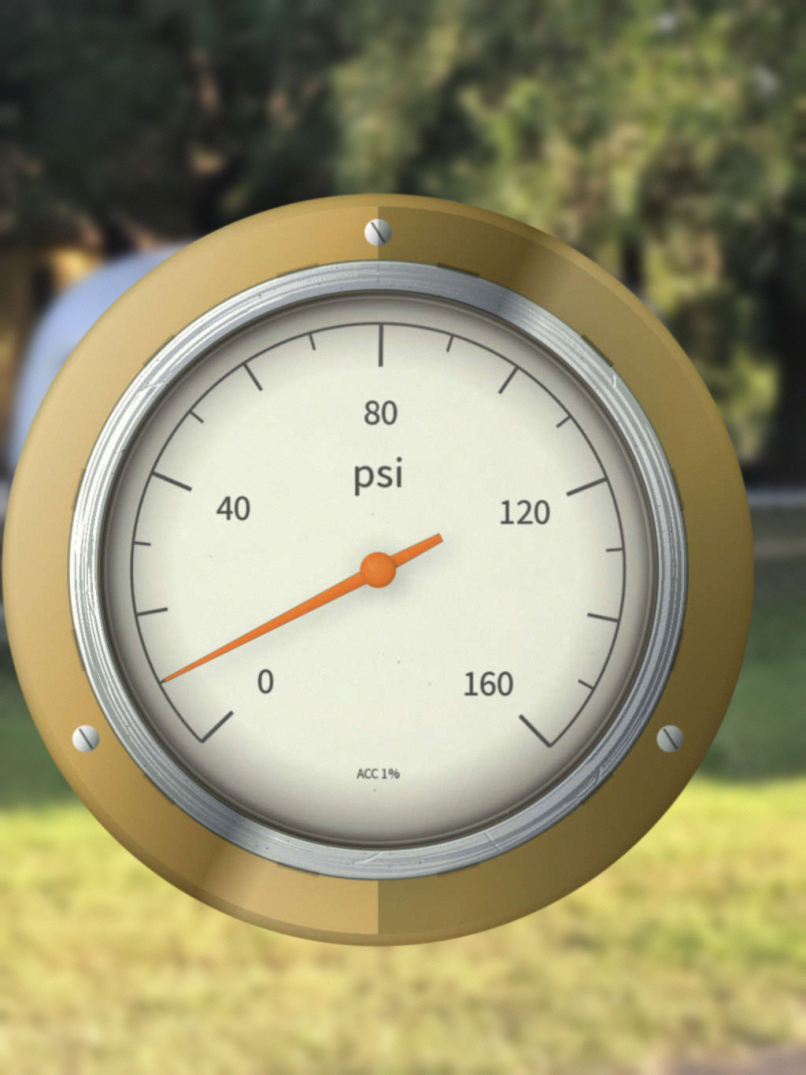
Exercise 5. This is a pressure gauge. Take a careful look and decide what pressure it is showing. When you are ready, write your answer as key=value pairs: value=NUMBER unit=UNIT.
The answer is value=10 unit=psi
